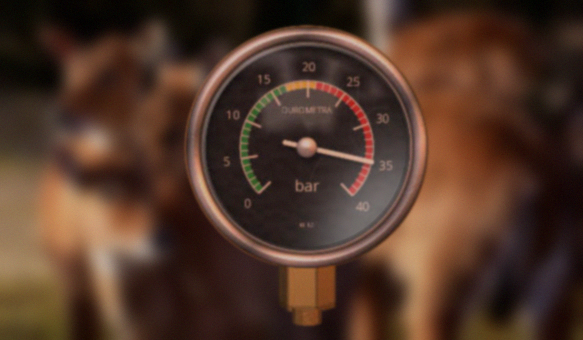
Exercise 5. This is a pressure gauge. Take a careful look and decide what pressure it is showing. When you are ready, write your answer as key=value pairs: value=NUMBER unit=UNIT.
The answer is value=35 unit=bar
